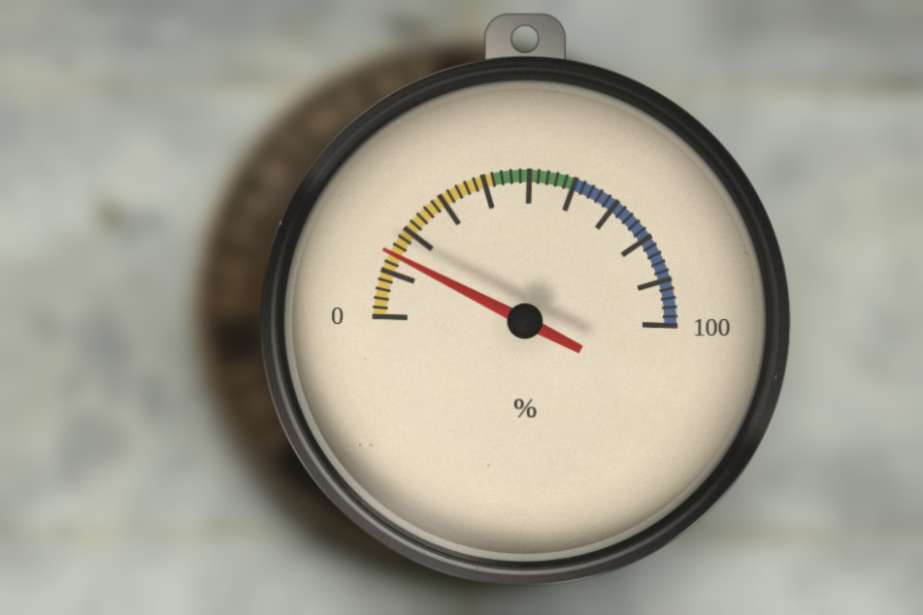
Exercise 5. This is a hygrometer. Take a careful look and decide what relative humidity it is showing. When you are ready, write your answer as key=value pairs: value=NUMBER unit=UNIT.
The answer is value=14 unit=%
